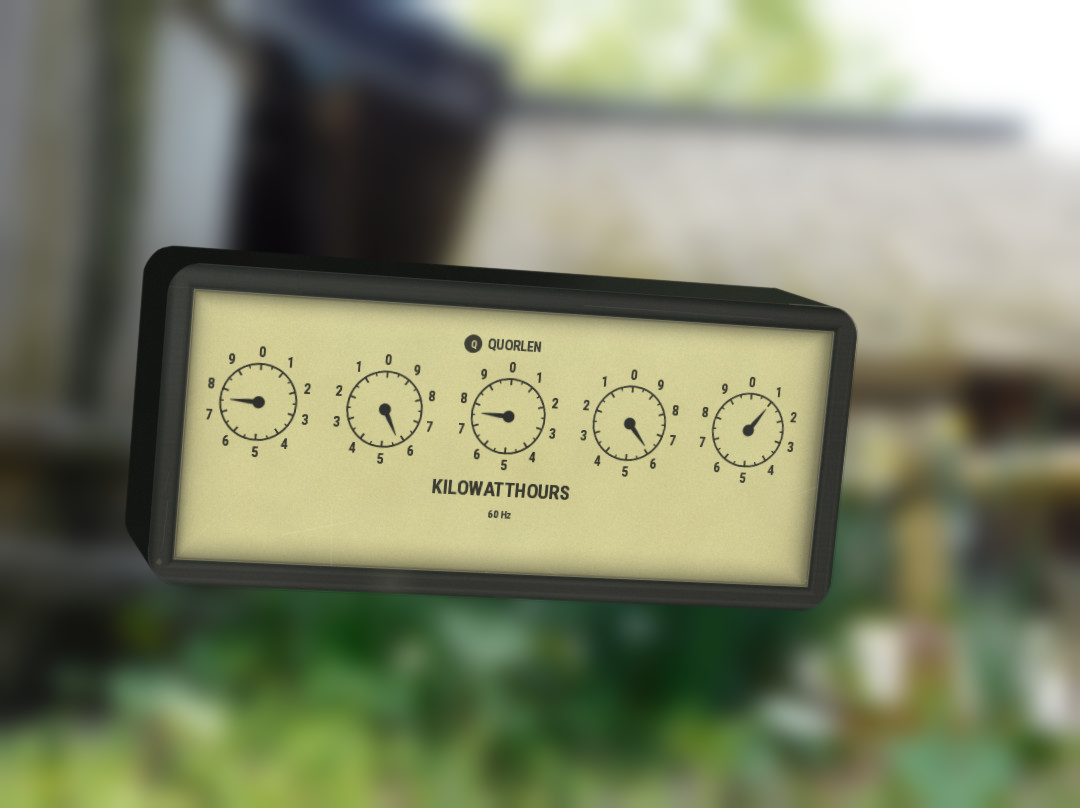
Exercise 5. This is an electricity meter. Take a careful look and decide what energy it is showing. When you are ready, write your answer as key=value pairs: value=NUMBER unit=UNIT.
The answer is value=75761 unit=kWh
